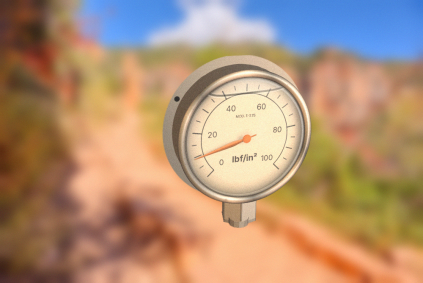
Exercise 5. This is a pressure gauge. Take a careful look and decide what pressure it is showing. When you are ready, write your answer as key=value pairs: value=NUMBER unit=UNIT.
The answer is value=10 unit=psi
